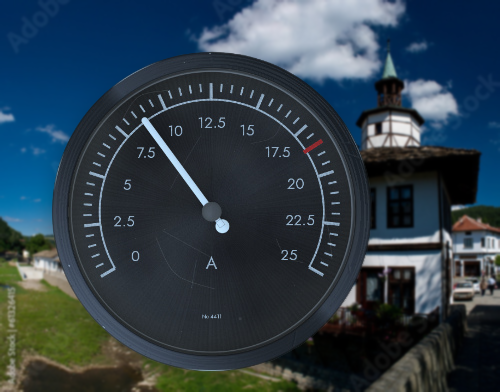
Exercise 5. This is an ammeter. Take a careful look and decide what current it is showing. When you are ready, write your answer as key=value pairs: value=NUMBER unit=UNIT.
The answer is value=8.75 unit=A
